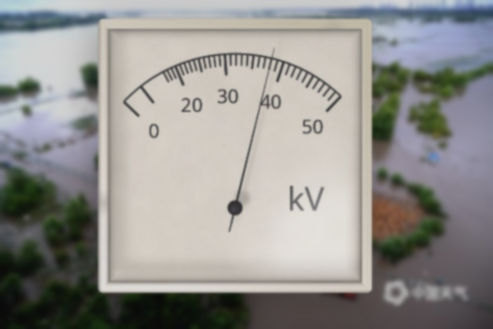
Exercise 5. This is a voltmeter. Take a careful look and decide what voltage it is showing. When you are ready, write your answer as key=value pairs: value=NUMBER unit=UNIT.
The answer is value=38 unit=kV
